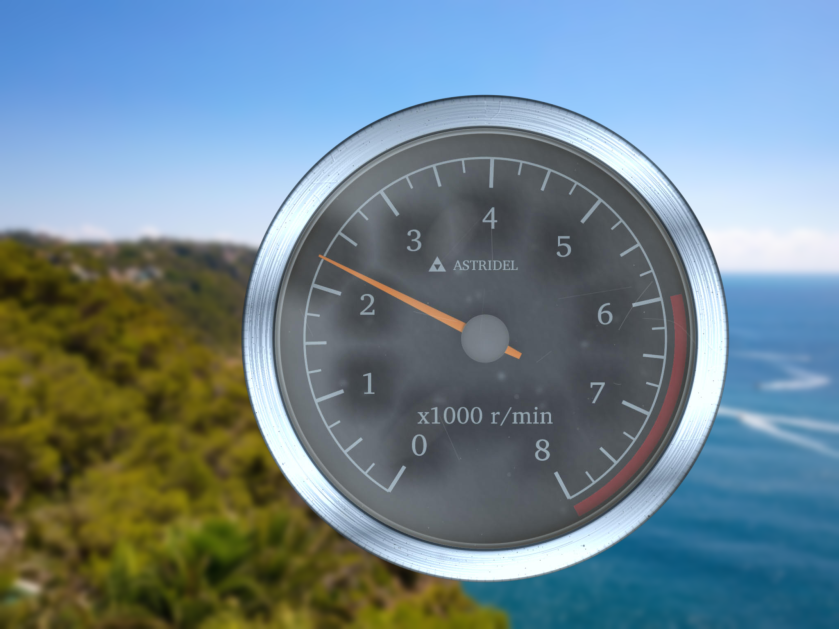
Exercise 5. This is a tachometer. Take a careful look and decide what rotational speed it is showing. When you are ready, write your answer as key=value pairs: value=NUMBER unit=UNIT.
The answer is value=2250 unit=rpm
